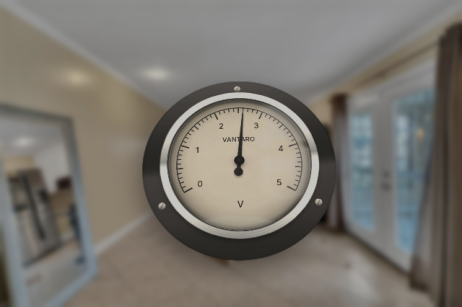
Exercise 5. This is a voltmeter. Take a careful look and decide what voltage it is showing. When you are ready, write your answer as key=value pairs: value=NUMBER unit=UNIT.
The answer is value=2.6 unit=V
